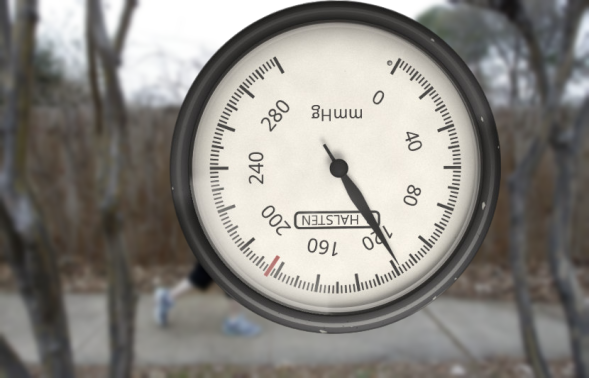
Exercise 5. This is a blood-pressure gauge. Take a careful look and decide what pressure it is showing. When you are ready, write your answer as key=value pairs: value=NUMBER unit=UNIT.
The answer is value=118 unit=mmHg
